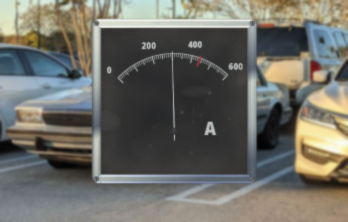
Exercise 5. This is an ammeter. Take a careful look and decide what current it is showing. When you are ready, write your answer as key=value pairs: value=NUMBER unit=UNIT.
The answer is value=300 unit=A
